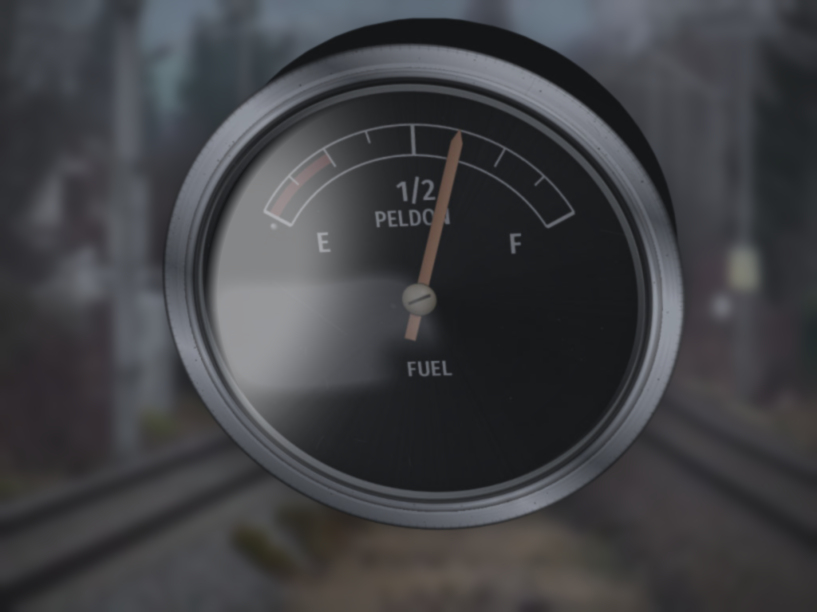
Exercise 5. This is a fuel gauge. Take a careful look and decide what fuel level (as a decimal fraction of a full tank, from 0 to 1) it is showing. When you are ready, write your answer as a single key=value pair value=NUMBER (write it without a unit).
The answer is value=0.625
